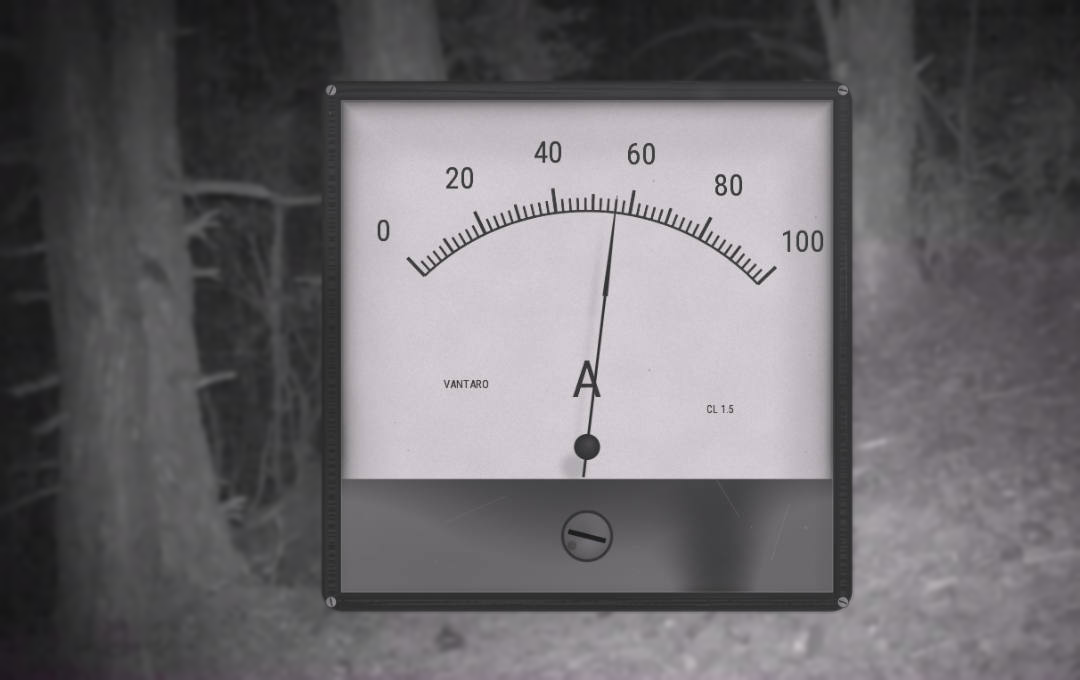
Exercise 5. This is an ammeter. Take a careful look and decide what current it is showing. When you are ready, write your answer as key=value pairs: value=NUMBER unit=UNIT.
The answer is value=56 unit=A
